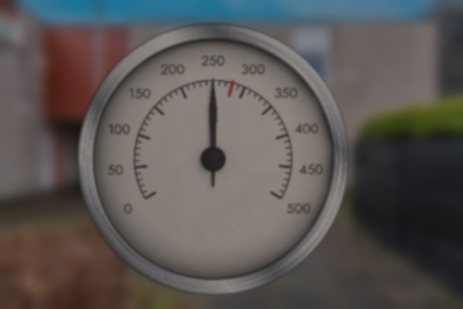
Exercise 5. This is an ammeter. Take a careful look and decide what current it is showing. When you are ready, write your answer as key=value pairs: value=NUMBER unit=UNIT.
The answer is value=250 unit=A
